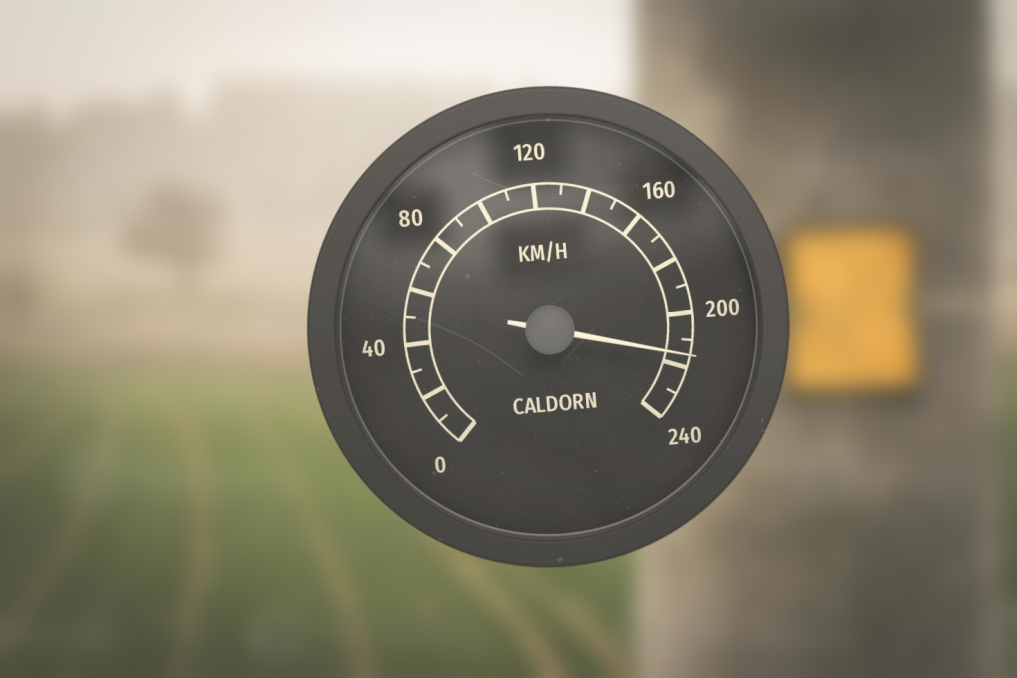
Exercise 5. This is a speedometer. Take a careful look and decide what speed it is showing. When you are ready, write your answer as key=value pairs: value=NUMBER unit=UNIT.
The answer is value=215 unit=km/h
